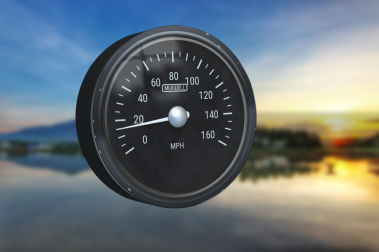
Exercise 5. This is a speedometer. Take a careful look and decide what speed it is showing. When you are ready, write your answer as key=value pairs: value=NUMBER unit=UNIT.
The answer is value=15 unit=mph
